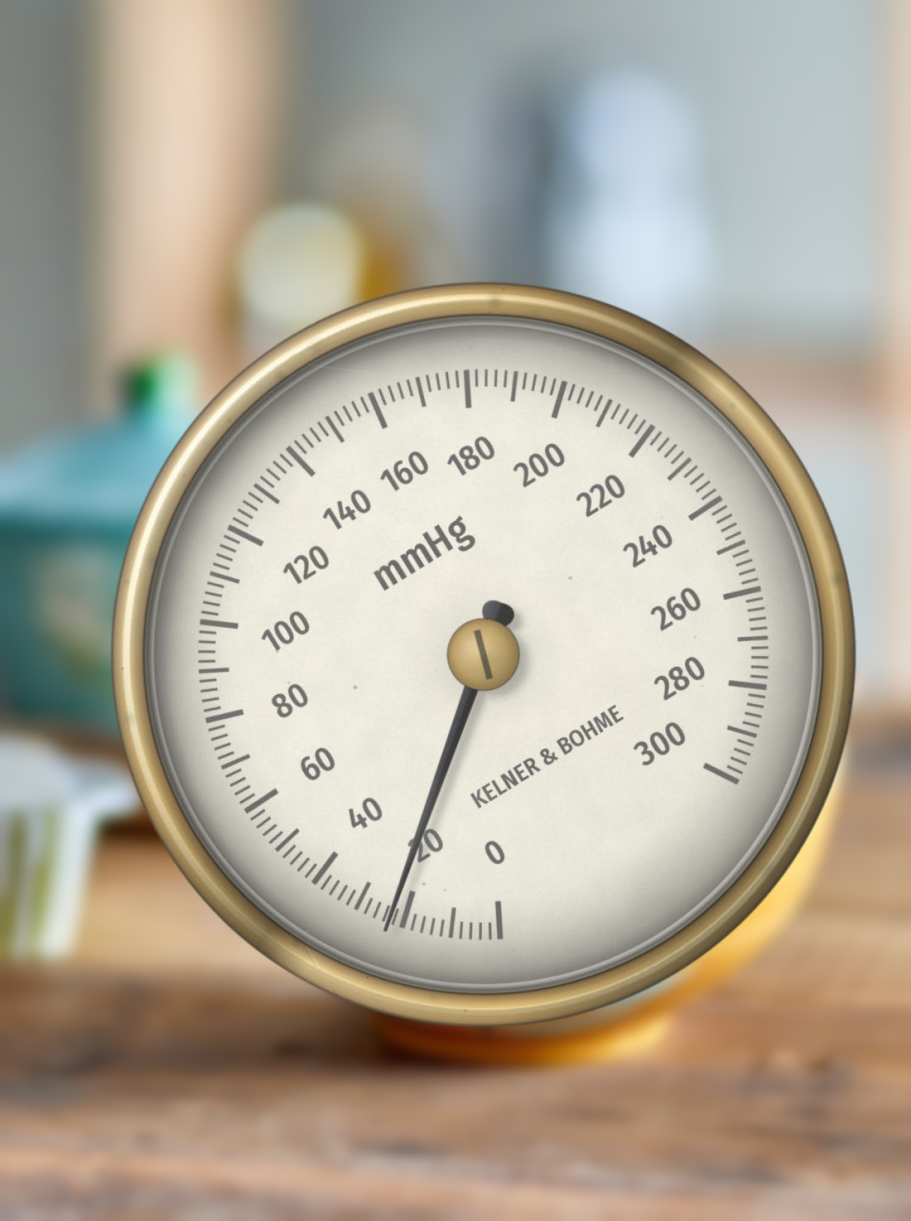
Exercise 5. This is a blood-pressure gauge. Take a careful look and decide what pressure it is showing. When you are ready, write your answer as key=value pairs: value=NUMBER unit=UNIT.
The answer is value=23 unit=mmHg
